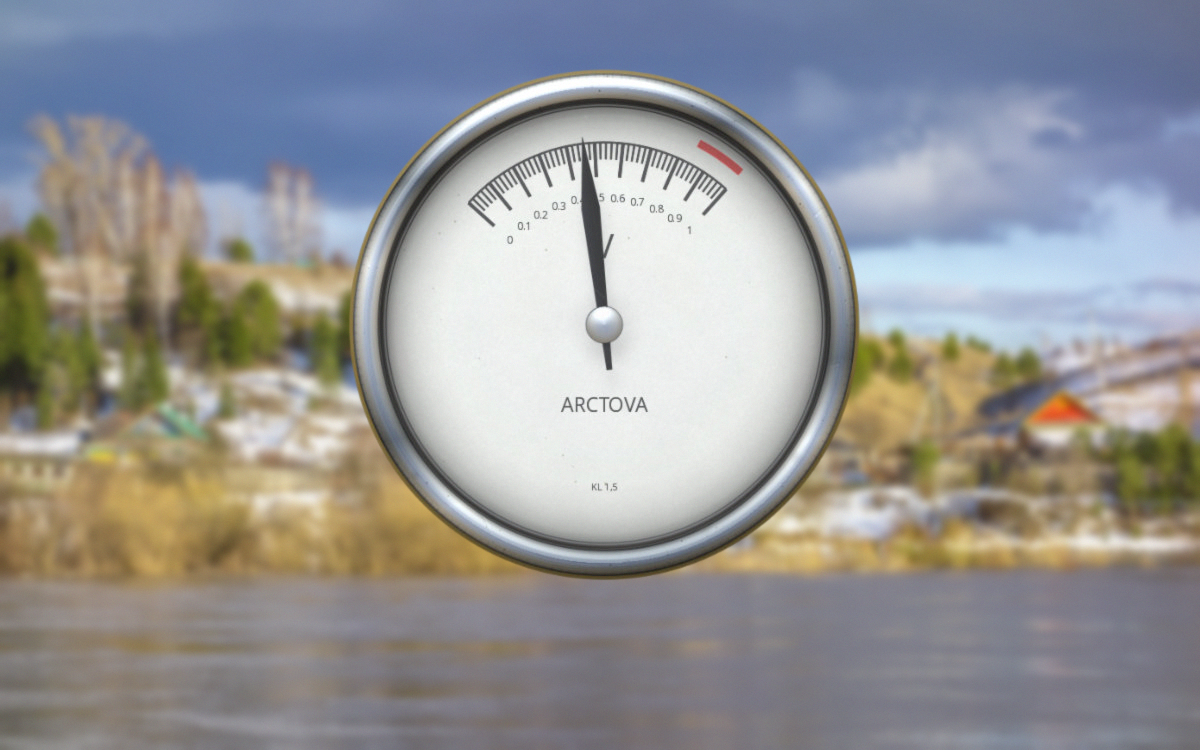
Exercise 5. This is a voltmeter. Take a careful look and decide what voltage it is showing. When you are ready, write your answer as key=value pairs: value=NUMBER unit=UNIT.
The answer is value=0.46 unit=V
